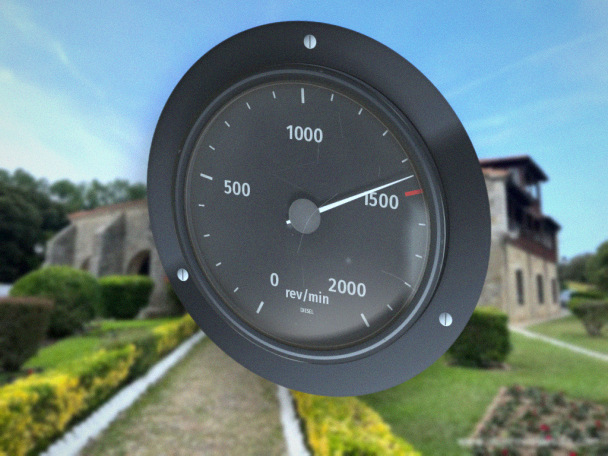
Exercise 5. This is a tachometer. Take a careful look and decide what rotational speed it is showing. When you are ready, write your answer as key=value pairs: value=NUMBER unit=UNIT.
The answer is value=1450 unit=rpm
